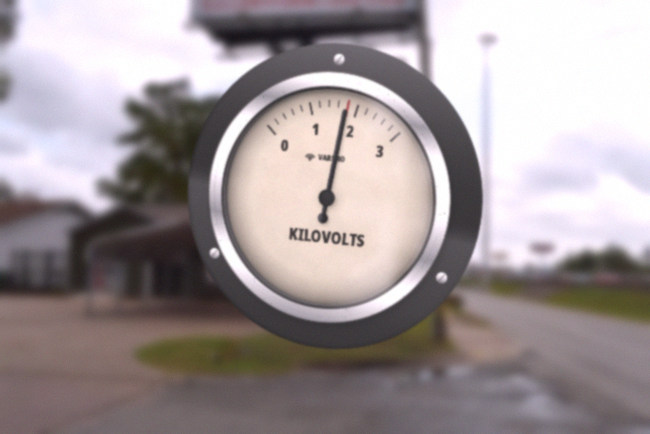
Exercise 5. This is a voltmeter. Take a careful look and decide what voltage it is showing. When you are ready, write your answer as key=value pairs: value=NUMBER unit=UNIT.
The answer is value=1.8 unit=kV
